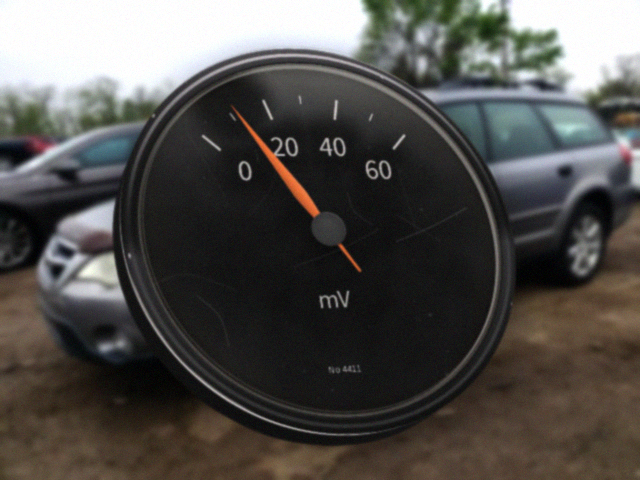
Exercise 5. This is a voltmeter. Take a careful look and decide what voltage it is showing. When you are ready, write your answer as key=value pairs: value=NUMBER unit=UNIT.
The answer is value=10 unit=mV
